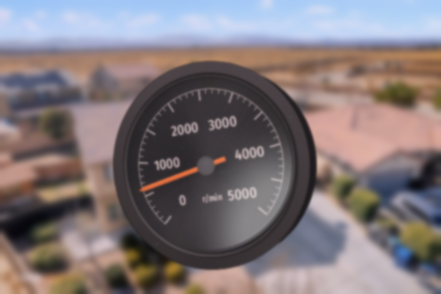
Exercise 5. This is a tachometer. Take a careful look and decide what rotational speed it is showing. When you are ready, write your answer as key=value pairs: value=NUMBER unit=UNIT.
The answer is value=600 unit=rpm
